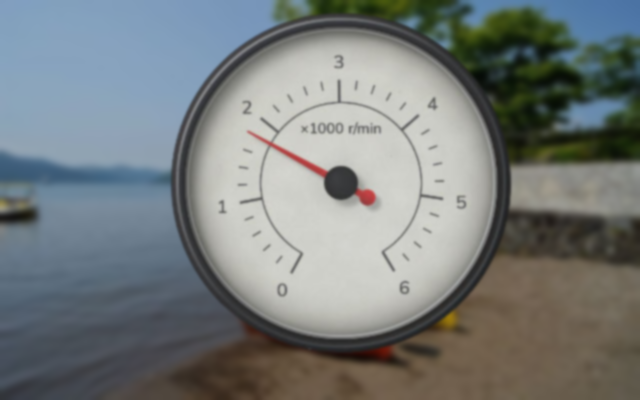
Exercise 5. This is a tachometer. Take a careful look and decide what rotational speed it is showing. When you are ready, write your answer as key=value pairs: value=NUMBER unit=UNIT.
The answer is value=1800 unit=rpm
